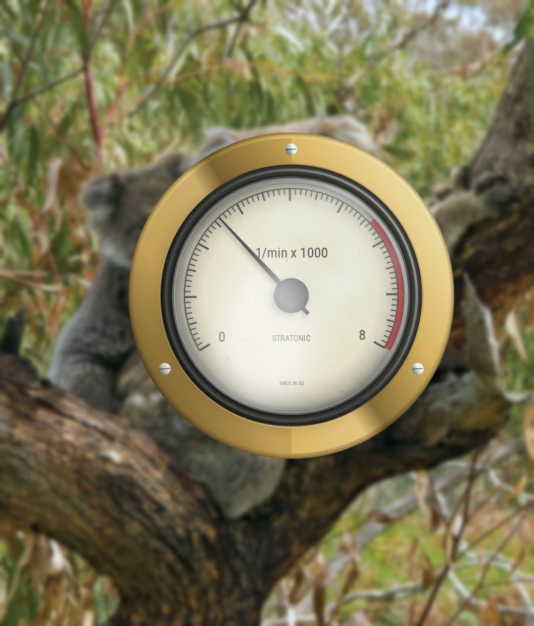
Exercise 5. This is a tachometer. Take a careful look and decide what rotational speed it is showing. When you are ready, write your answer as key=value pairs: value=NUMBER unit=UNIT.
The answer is value=2600 unit=rpm
